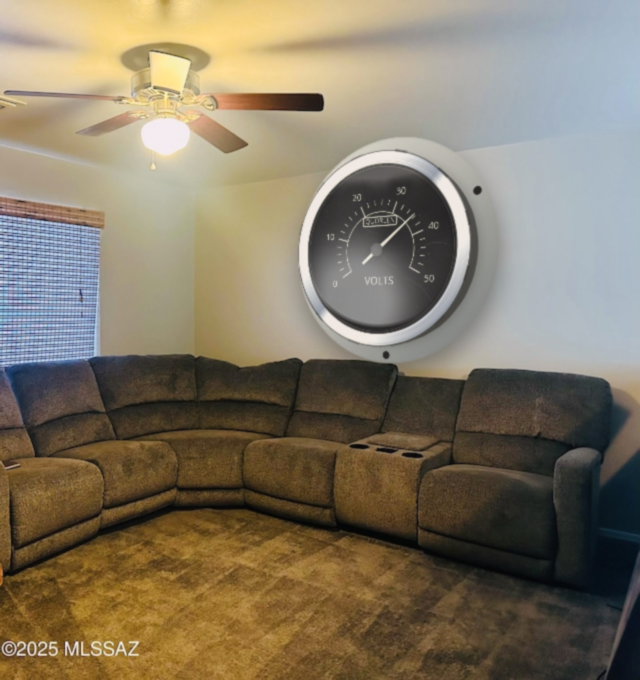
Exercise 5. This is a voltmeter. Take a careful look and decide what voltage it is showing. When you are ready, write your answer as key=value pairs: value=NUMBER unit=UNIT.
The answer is value=36 unit=V
